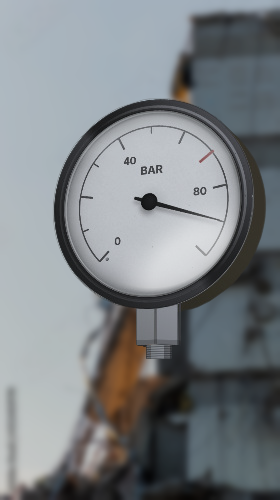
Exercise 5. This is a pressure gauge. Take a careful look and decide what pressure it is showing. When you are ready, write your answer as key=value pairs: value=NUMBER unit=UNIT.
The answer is value=90 unit=bar
